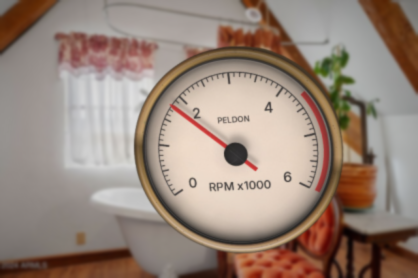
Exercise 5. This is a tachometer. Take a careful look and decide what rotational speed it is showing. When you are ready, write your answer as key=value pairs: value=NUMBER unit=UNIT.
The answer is value=1800 unit=rpm
